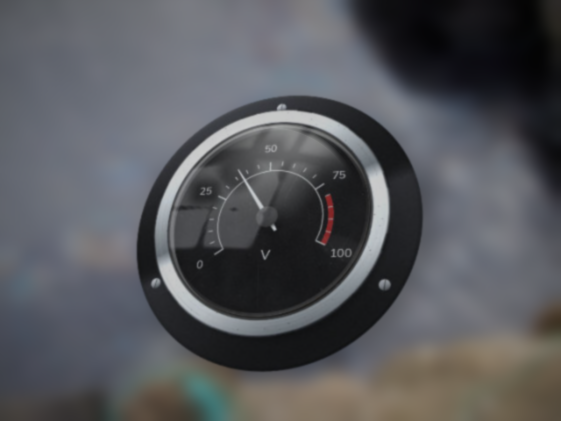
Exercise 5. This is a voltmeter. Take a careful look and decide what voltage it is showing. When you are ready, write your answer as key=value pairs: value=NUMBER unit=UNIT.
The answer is value=37.5 unit=V
